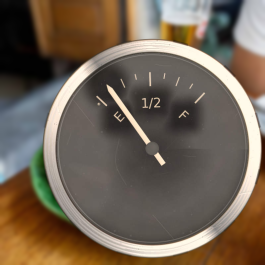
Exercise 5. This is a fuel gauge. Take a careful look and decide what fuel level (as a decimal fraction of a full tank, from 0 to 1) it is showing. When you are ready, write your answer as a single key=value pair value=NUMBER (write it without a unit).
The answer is value=0.125
